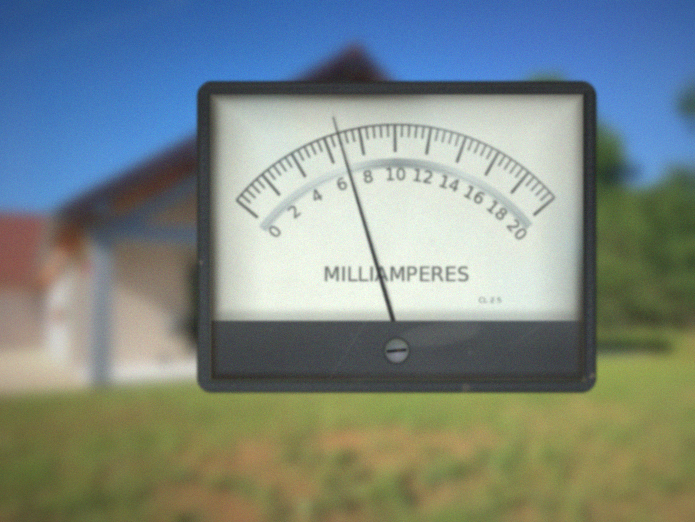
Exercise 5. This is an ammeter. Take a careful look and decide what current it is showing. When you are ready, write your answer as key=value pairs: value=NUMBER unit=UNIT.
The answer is value=6.8 unit=mA
